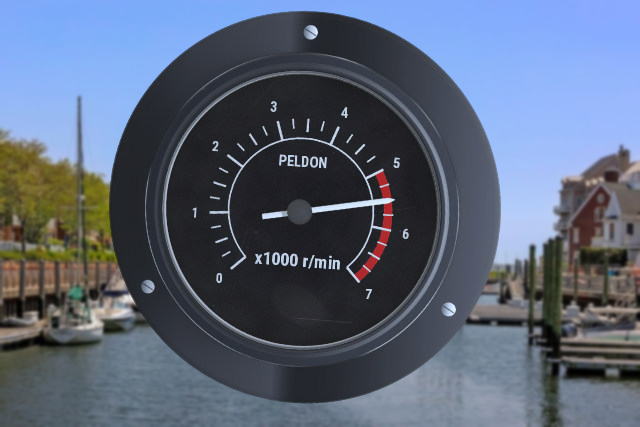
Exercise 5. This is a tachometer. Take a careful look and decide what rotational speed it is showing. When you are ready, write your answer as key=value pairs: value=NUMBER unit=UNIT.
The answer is value=5500 unit=rpm
